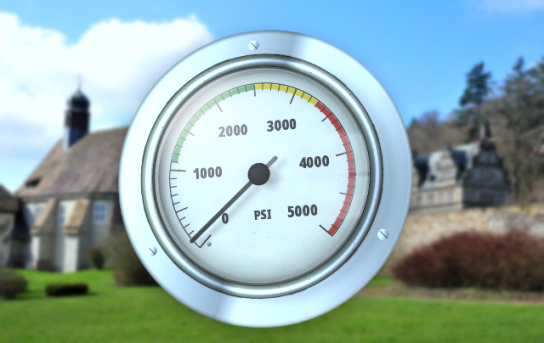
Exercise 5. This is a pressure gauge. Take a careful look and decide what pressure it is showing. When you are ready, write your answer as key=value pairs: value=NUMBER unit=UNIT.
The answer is value=100 unit=psi
